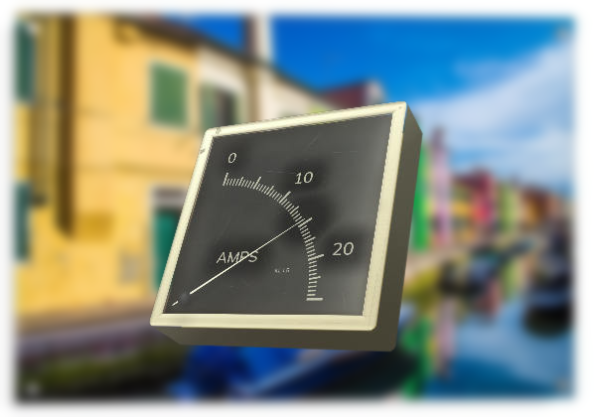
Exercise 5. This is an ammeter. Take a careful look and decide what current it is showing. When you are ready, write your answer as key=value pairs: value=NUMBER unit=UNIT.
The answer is value=15 unit=A
